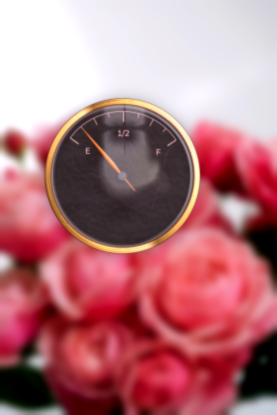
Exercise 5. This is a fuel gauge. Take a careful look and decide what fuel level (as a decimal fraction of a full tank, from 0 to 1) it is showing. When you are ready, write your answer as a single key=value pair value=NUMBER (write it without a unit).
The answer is value=0.125
